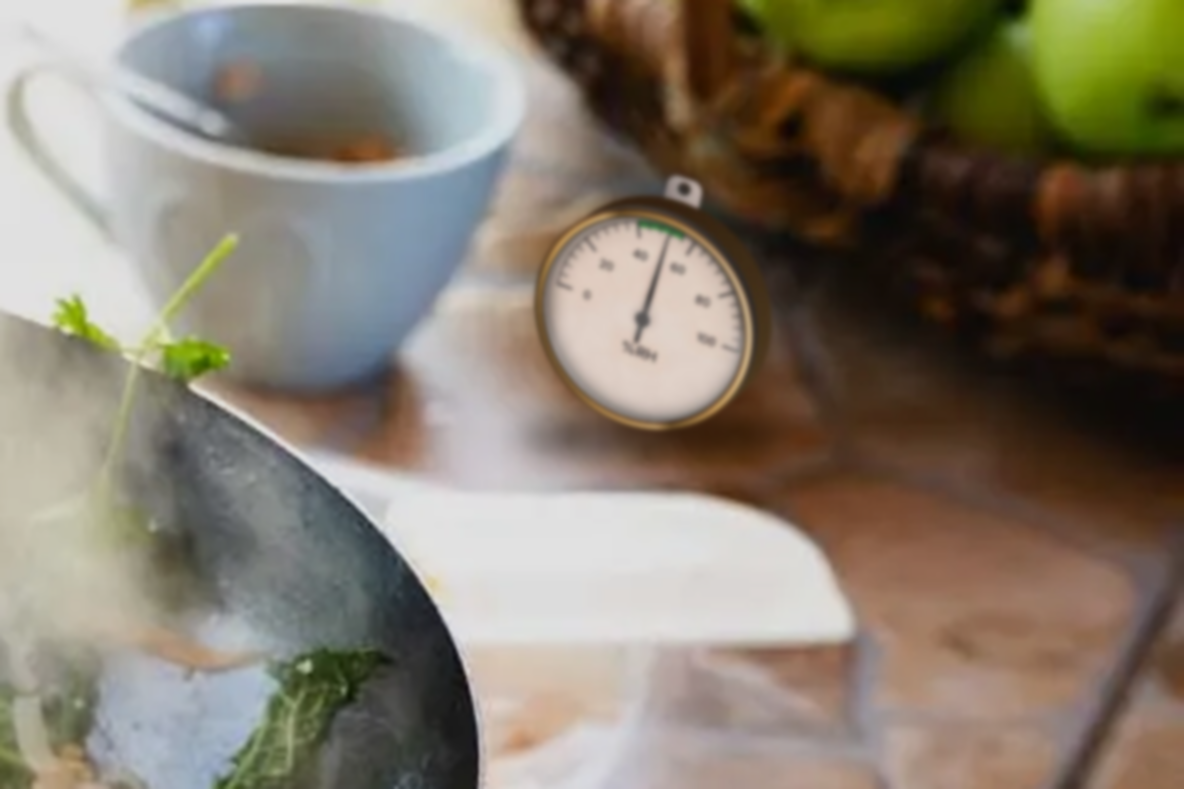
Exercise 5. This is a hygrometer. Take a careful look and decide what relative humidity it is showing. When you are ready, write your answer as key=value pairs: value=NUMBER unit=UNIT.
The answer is value=52 unit=%
